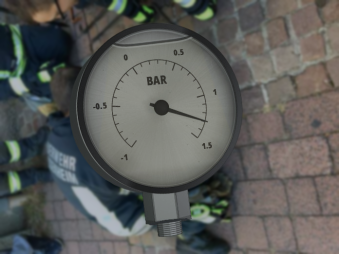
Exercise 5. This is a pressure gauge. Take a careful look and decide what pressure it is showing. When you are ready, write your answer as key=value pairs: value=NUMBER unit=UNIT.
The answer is value=1.3 unit=bar
